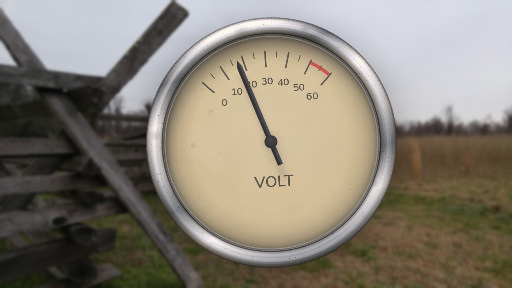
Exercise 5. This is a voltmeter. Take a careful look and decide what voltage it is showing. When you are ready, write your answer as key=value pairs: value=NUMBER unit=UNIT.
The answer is value=17.5 unit=V
